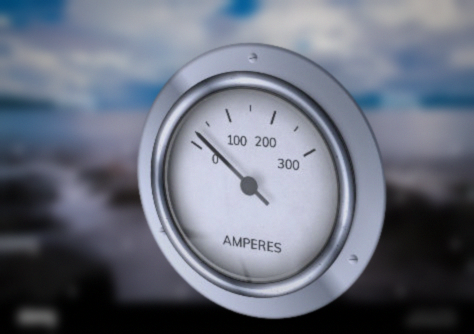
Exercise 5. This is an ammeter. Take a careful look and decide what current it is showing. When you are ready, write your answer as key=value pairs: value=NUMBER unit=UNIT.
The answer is value=25 unit=A
